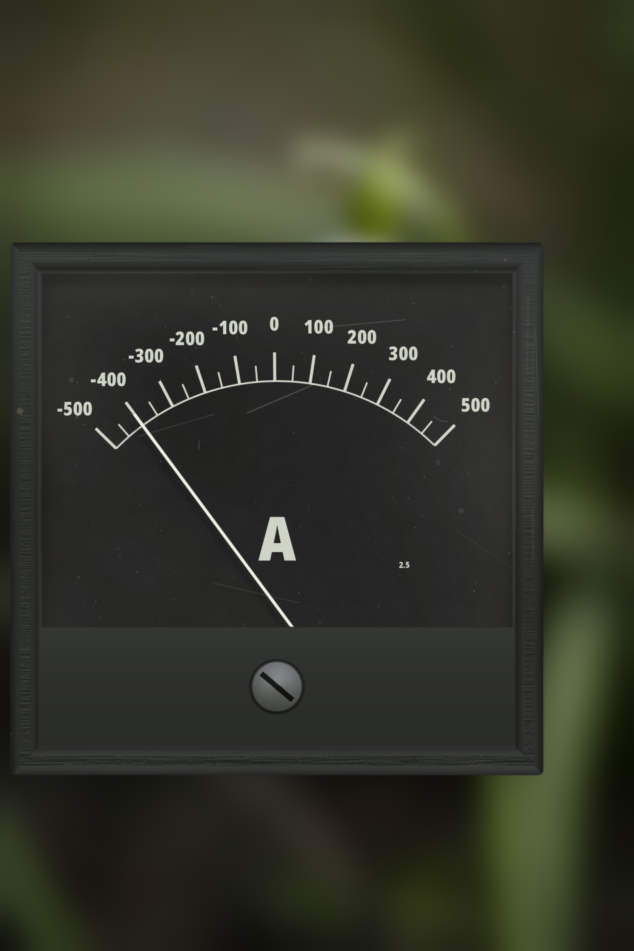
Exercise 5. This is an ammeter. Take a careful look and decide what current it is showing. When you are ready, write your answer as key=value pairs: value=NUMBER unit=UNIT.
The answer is value=-400 unit=A
